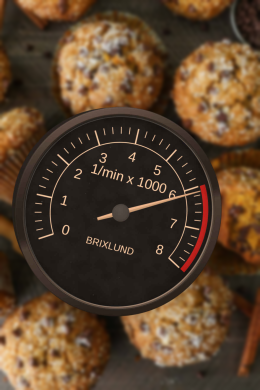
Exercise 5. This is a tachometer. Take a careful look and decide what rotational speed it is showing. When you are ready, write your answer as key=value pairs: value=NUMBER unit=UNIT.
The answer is value=6100 unit=rpm
